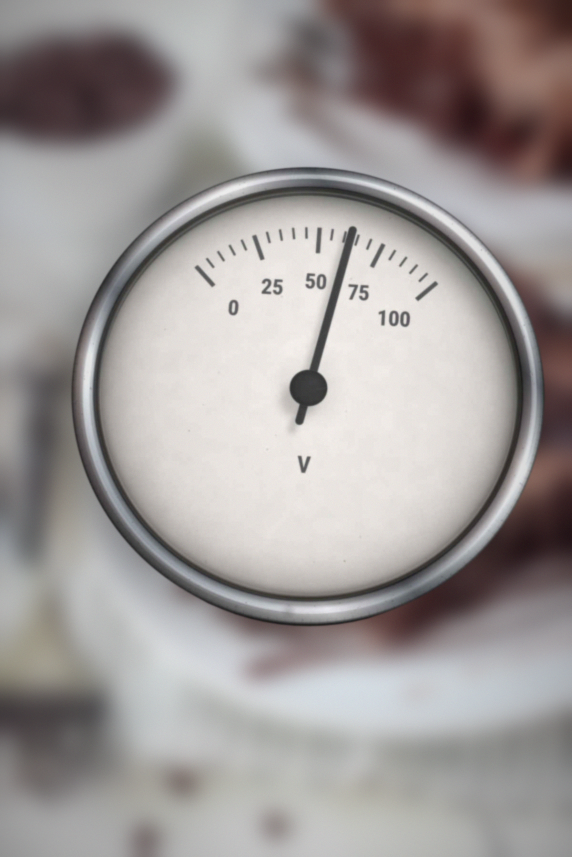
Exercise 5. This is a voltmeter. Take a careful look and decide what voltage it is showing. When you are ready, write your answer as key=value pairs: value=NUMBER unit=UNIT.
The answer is value=62.5 unit=V
